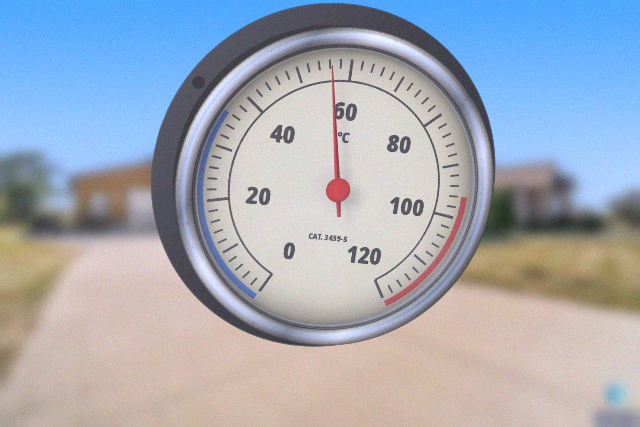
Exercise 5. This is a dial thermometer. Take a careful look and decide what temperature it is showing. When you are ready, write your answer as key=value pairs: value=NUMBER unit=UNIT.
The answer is value=56 unit=°C
